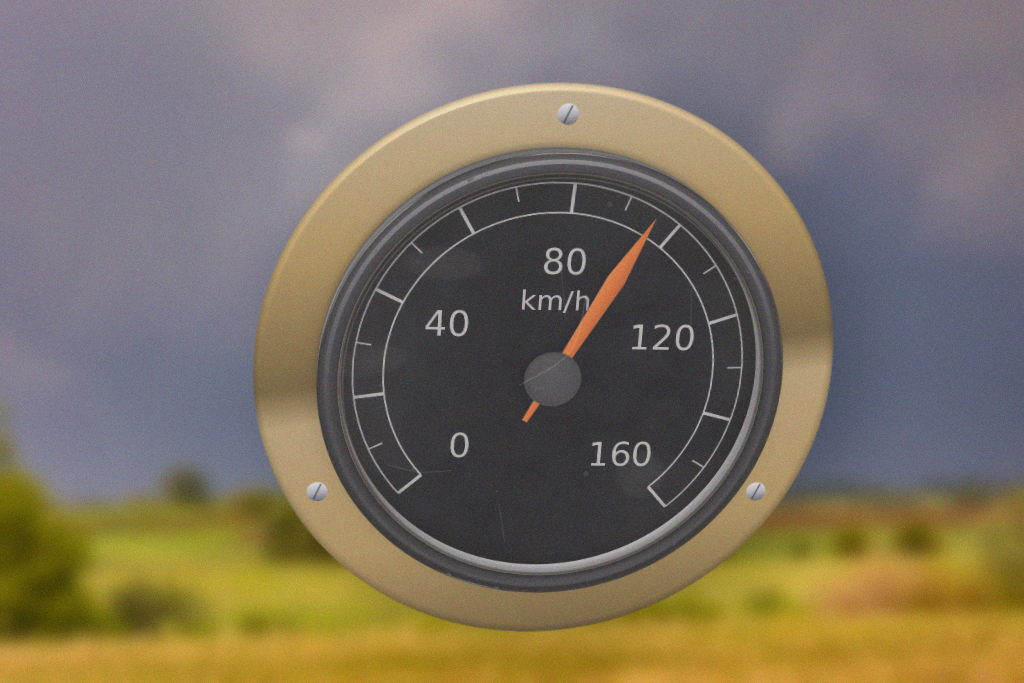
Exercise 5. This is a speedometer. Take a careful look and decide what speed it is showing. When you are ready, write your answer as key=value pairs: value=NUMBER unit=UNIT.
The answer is value=95 unit=km/h
